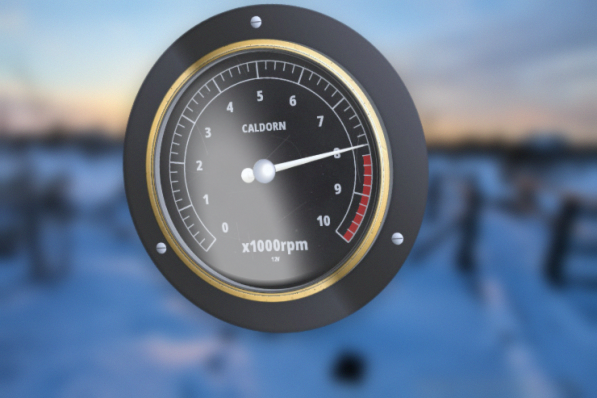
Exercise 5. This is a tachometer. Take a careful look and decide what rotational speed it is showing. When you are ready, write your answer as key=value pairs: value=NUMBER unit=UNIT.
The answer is value=8000 unit=rpm
